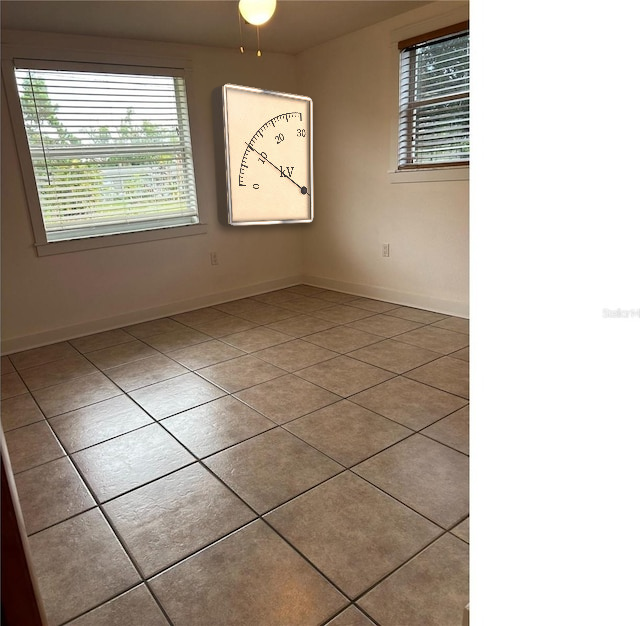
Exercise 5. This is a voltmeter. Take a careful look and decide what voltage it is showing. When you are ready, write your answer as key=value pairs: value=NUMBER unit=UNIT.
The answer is value=10 unit=kV
